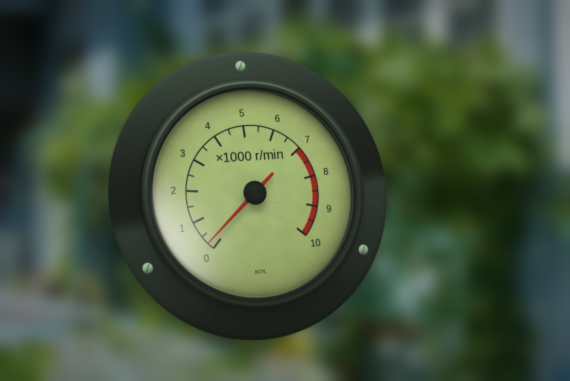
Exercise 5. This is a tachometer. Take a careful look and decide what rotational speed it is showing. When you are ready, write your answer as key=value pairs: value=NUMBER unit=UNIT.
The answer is value=250 unit=rpm
